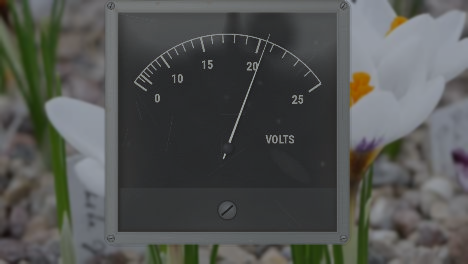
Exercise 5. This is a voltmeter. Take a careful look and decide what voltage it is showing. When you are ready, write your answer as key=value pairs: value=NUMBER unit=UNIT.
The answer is value=20.5 unit=V
